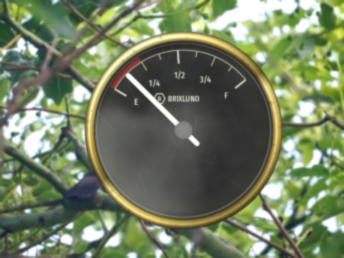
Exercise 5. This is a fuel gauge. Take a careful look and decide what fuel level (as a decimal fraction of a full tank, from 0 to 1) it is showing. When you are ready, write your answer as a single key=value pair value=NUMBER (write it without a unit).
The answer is value=0.125
